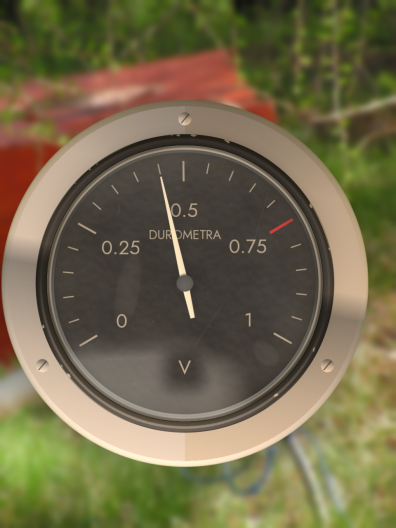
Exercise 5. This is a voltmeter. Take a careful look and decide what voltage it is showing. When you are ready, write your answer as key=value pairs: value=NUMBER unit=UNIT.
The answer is value=0.45 unit=V
